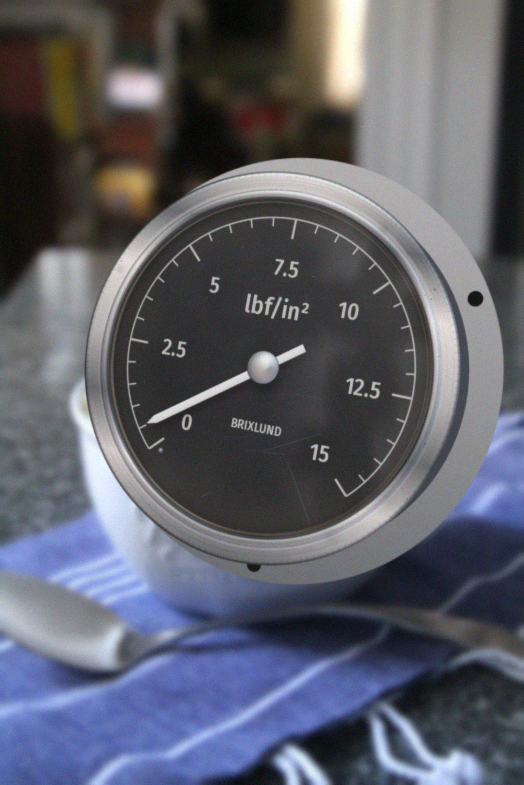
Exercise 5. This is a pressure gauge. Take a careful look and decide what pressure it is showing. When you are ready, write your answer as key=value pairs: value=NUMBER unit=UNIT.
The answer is value=0.5 unit=psi
